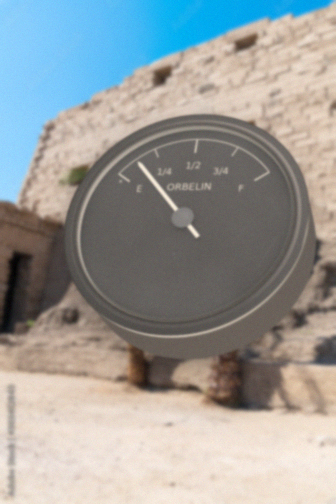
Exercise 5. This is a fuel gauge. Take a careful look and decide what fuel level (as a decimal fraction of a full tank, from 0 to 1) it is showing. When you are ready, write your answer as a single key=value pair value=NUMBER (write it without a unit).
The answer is value=0.125
